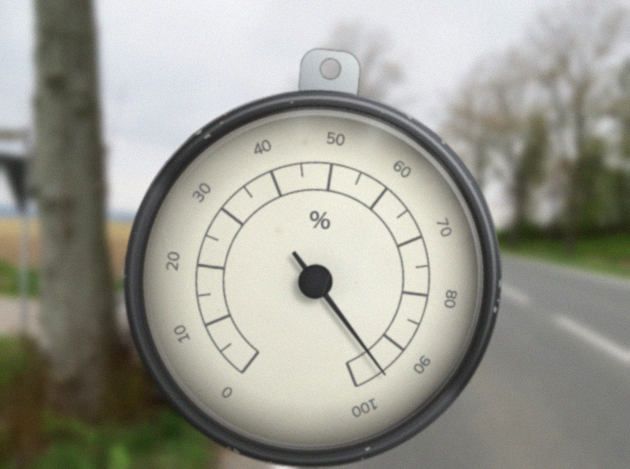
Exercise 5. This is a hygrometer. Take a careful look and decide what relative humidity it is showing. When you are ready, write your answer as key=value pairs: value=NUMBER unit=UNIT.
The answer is value=95 unit=%
